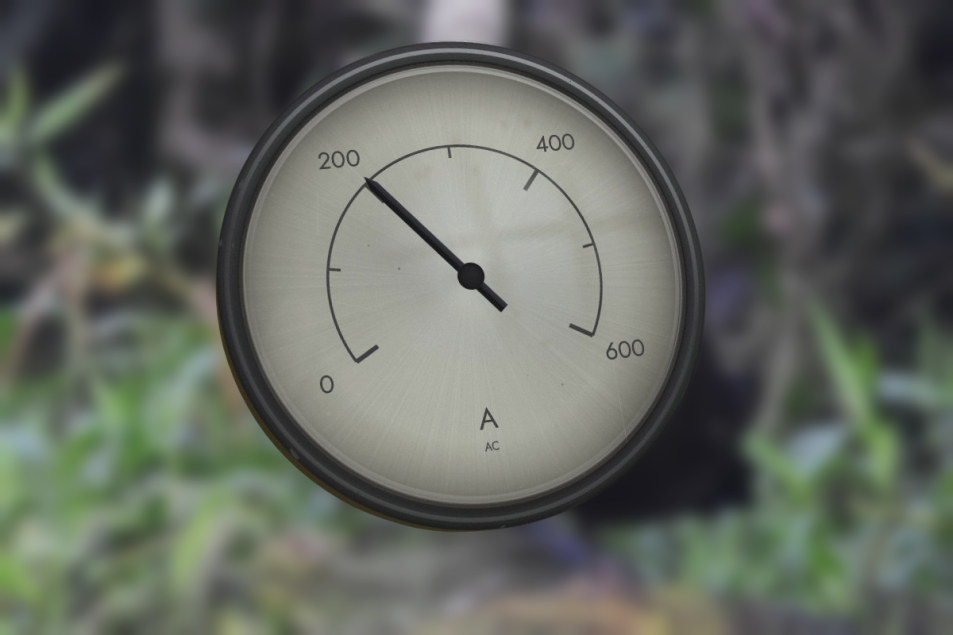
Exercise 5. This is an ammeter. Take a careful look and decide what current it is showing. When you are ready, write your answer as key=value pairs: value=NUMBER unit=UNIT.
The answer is value=200 unit=A
